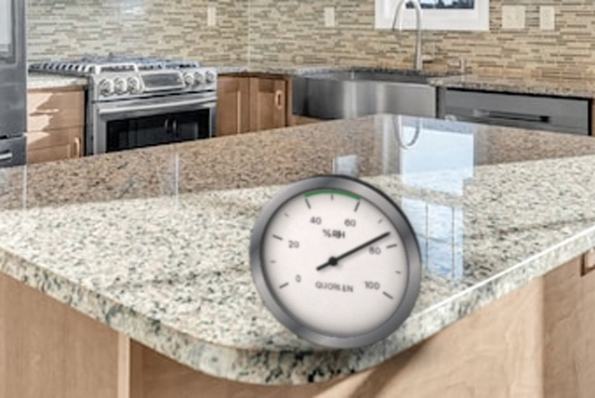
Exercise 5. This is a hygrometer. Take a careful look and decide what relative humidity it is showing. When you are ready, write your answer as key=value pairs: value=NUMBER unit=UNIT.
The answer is value=75 unit=%
